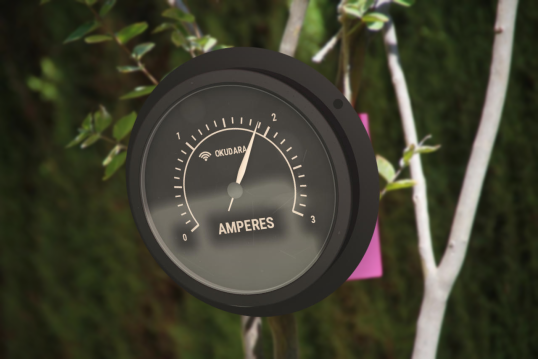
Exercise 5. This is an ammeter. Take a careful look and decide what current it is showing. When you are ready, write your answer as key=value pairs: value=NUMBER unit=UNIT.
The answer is value=1.9 unit=A
